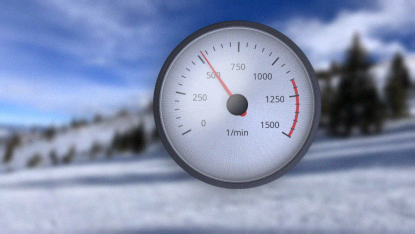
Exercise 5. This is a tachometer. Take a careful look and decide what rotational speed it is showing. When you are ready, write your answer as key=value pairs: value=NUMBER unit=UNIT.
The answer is value=525 unit=rpm
